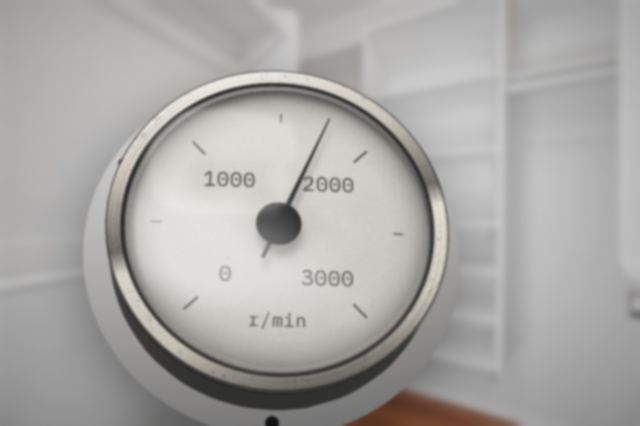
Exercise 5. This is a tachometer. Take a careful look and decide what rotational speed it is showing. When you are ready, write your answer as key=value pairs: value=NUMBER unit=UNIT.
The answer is value=1750 unit=rpm
